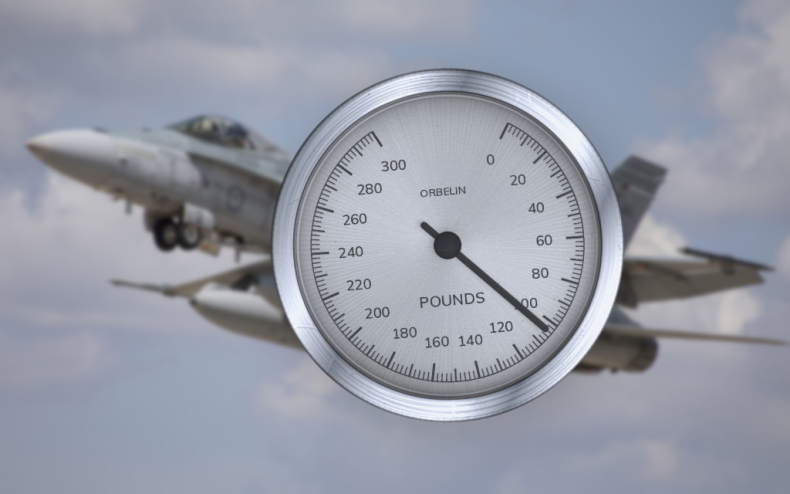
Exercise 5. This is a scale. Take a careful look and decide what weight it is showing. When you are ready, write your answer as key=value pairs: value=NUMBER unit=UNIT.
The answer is value=104 unit=lb
